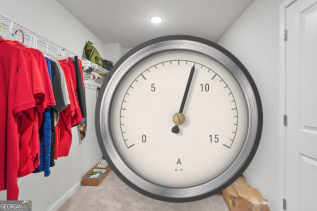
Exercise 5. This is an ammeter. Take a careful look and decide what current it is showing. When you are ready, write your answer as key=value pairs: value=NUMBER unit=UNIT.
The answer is value=8.5 unit=A
